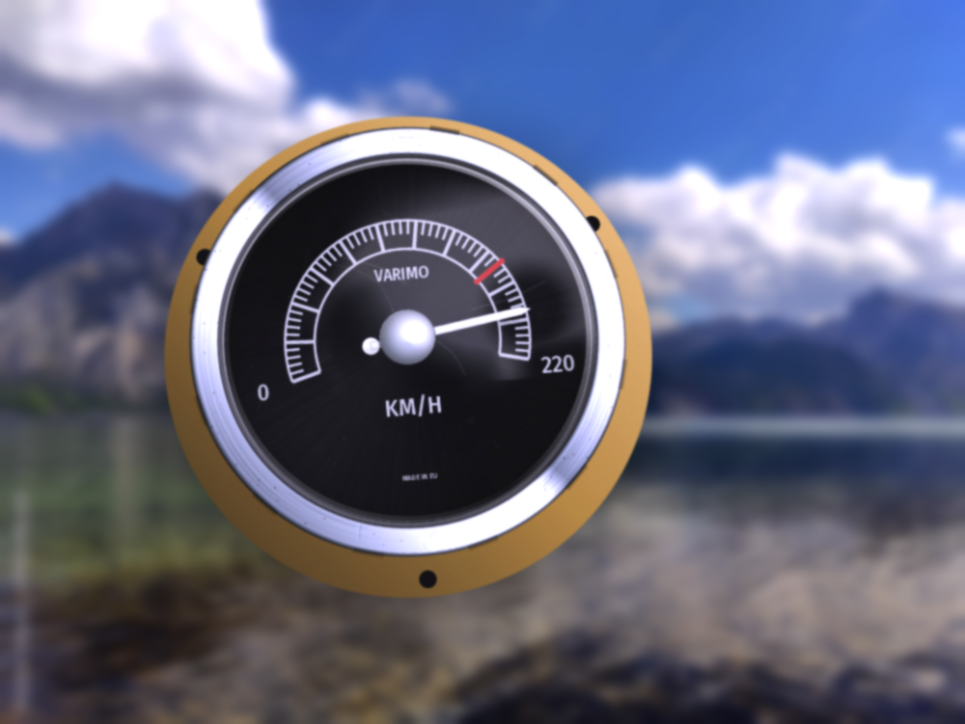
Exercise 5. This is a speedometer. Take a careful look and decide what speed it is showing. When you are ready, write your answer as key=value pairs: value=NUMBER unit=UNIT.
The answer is value=196 unit=km/h
